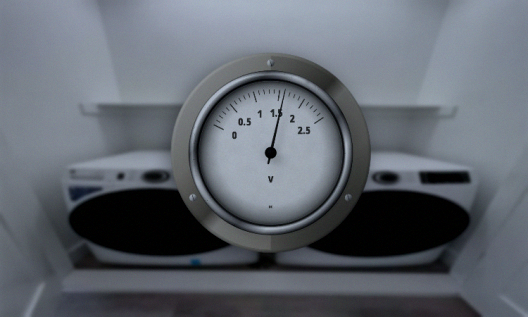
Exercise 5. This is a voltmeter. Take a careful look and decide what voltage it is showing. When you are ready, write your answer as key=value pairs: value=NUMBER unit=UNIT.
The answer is value=1.6 unit=V
